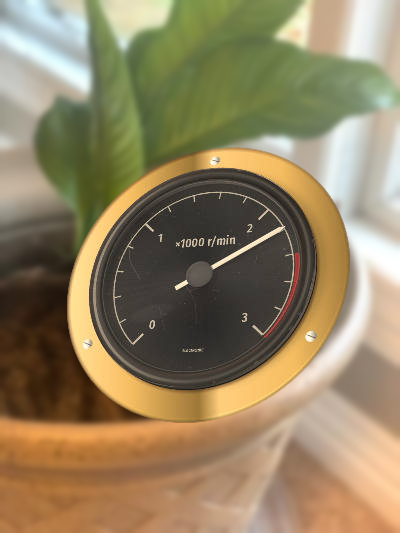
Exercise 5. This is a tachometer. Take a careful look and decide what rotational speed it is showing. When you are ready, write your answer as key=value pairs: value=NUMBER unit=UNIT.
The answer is value=2200 unit=rpm
